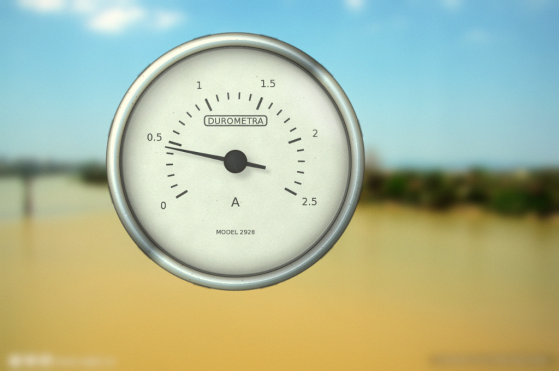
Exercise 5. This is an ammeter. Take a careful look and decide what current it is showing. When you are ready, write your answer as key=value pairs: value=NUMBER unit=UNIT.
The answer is value=0.45 unit=A
